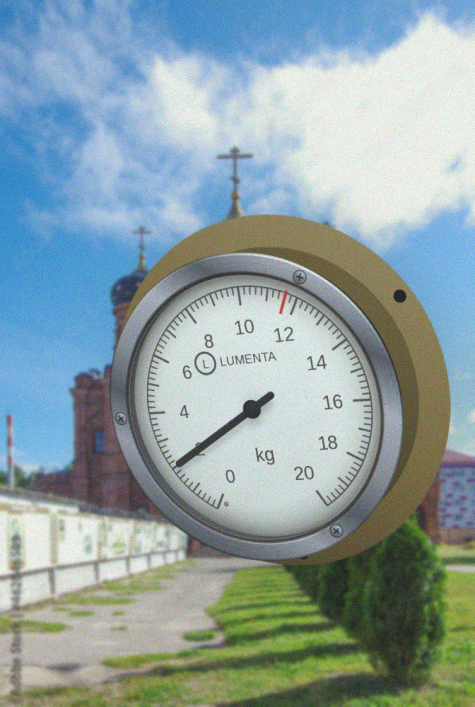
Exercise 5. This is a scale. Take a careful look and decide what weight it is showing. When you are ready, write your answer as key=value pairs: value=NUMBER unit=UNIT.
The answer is value=2 unit=kg
